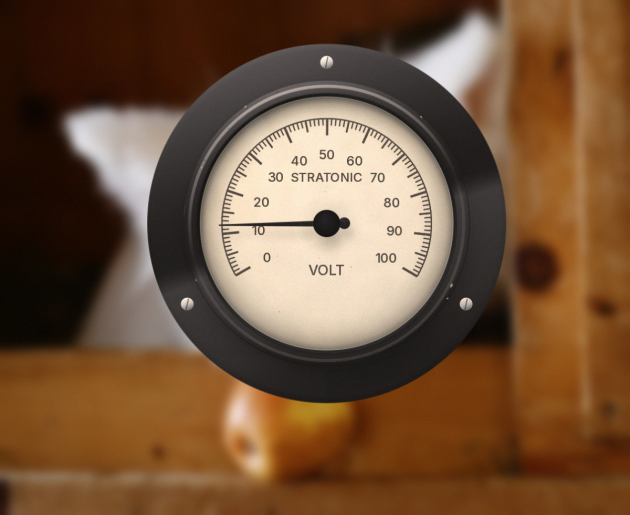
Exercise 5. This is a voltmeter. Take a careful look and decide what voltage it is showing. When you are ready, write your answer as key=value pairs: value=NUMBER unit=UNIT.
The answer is value=12 unit=V
